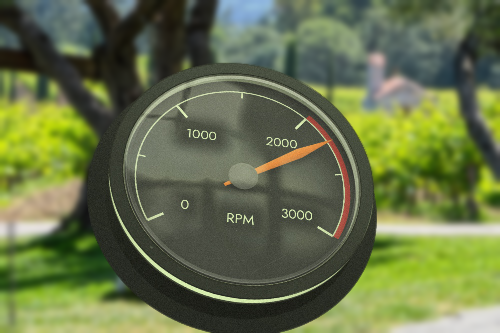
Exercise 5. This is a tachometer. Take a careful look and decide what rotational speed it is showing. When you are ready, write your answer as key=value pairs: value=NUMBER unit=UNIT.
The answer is value=2250 unit=rpm
